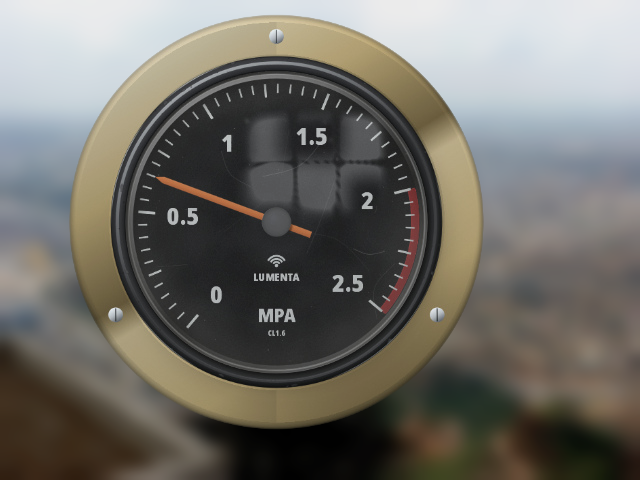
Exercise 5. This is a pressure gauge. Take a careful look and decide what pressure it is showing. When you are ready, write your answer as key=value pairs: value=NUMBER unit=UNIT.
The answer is value=0.65 unit=MPa
